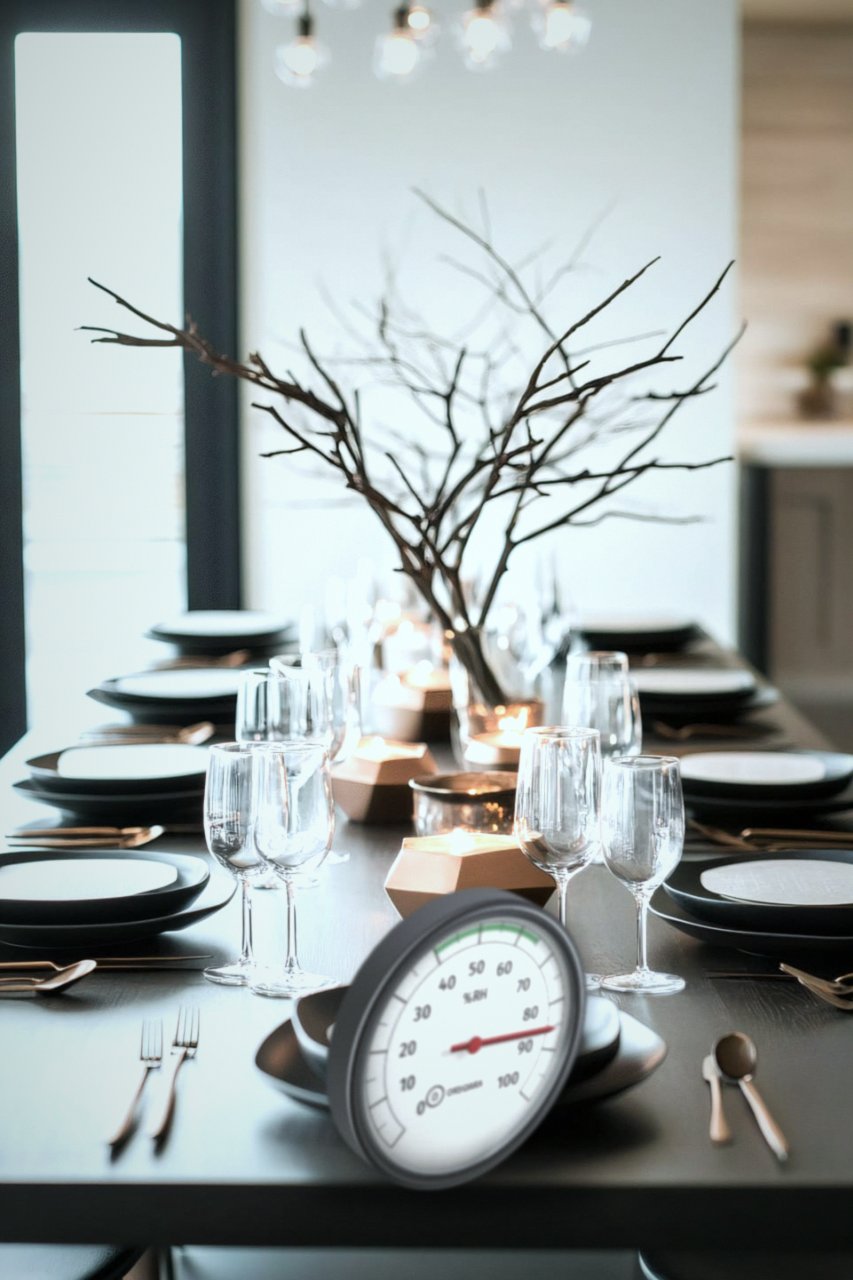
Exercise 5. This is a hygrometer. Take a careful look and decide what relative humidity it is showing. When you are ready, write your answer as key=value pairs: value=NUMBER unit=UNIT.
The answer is value=85 unit=%
